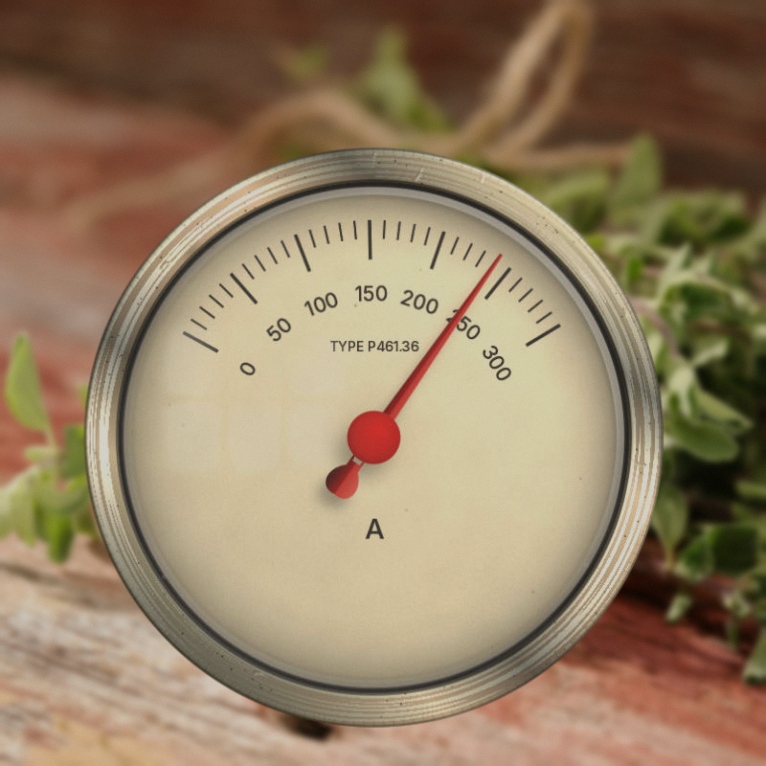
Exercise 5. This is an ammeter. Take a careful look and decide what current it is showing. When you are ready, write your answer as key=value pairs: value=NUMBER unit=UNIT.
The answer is value=240 unit=A
